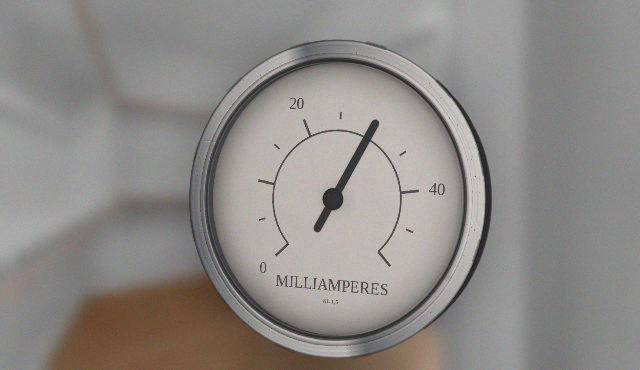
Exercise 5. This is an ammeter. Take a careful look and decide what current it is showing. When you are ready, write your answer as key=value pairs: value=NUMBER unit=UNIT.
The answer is value=30 unit=mA
